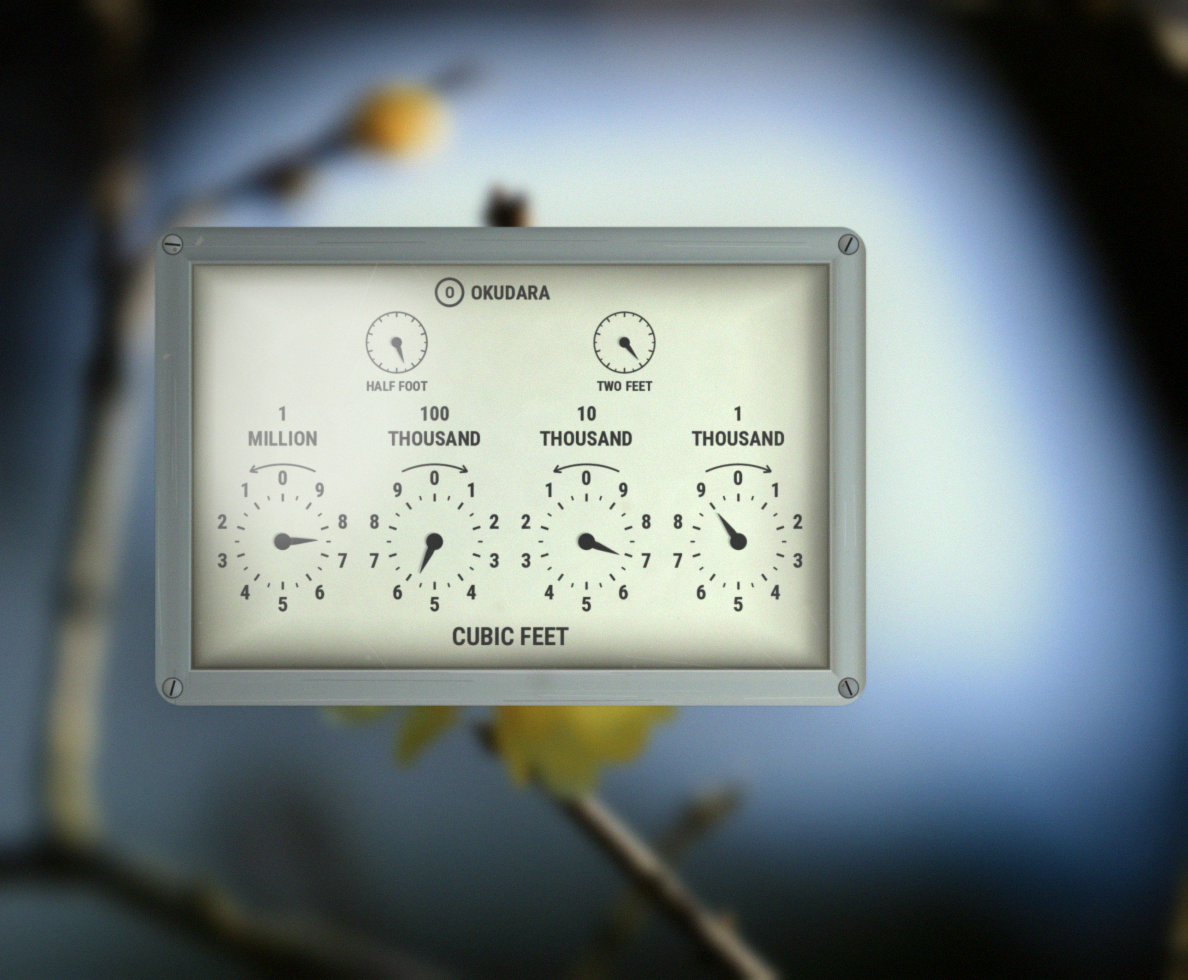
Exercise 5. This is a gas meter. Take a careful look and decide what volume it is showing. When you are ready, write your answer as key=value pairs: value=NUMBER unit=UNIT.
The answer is value=756900 unit=ft³
